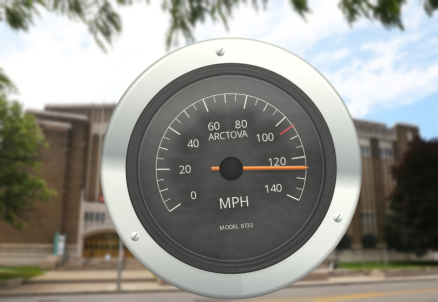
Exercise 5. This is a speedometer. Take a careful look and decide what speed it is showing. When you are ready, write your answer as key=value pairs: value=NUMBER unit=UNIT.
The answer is value=125 unit=mph
